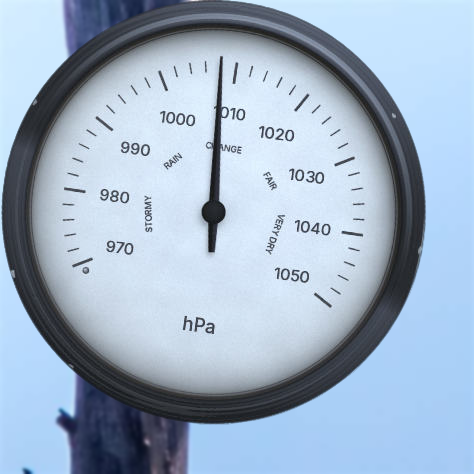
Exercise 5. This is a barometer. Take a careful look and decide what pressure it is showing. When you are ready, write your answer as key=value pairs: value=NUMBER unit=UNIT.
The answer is value=1008 unit=hPa
